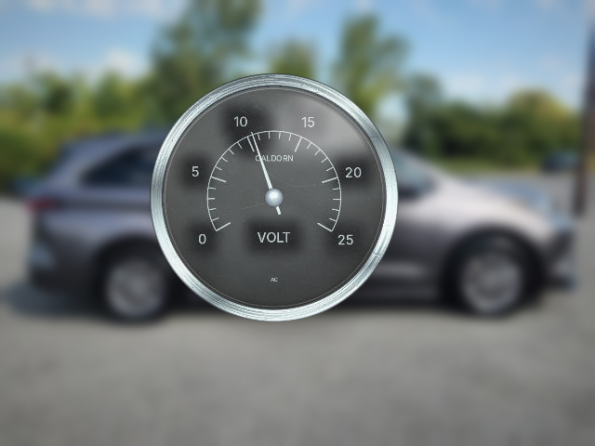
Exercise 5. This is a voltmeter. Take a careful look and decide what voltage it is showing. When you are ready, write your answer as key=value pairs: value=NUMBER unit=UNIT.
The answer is value=10.5 unit=V
